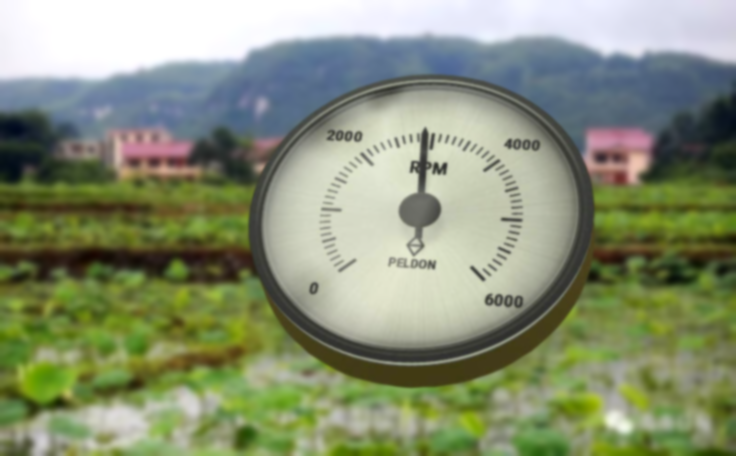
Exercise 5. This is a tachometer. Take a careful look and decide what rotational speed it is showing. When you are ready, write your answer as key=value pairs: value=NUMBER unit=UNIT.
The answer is value=2900 unit=rpm
